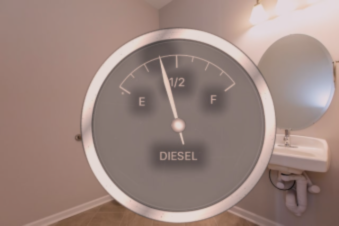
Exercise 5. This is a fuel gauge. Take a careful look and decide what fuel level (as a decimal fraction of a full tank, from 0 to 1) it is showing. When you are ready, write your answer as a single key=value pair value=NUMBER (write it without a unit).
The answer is value=0.375
